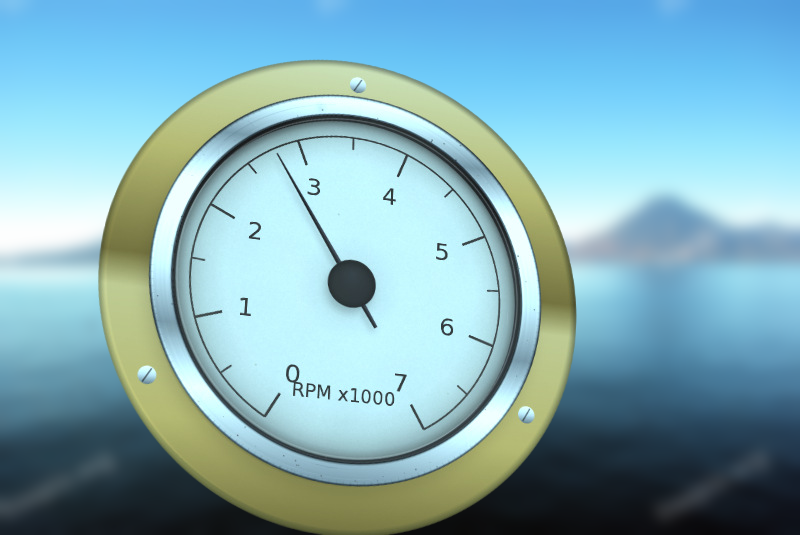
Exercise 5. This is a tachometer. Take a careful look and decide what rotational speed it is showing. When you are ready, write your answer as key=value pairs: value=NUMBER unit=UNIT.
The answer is value=2750 unit=rpm
